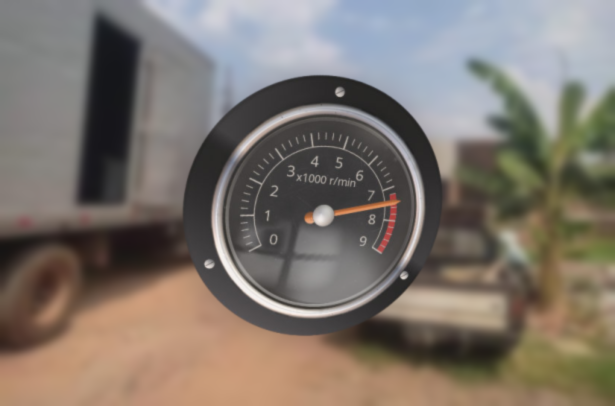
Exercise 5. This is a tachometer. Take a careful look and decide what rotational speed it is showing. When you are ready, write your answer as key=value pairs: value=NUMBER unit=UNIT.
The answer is value=7400 unit=rpm
